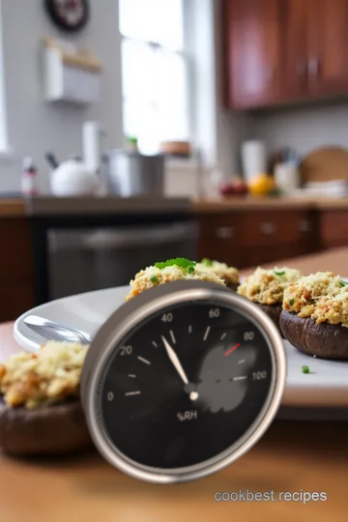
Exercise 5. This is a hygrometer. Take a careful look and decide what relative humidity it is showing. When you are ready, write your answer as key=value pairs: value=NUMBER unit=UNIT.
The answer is value=35 unit=%
